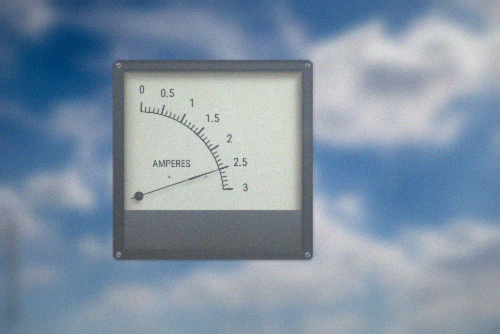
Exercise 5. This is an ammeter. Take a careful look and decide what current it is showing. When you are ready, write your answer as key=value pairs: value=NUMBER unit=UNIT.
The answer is value=2.5 unit=A
